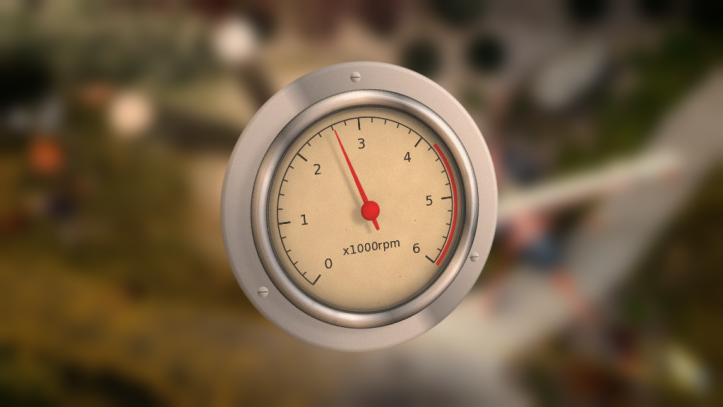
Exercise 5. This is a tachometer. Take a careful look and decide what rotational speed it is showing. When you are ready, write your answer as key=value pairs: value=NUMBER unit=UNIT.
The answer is value=2600 unit=rpm
